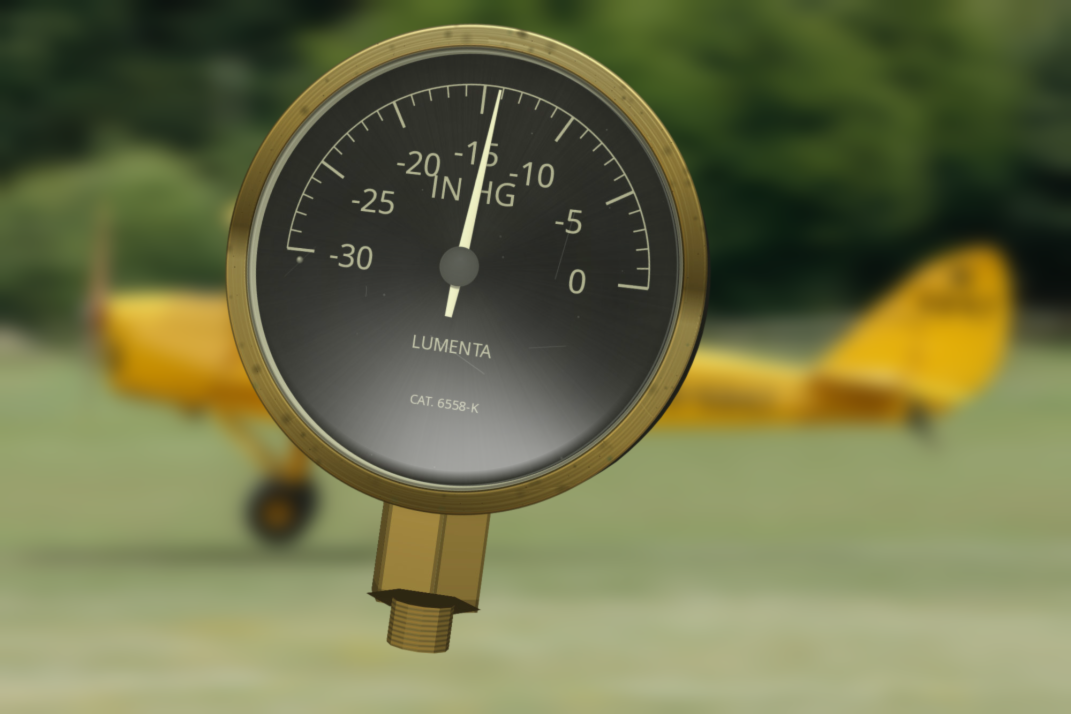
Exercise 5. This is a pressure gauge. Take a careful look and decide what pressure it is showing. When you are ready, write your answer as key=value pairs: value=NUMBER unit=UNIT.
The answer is value=-14 unit=inHg
